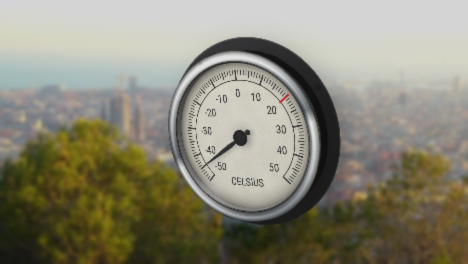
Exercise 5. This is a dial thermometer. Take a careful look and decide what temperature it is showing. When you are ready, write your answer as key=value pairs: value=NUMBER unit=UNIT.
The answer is value=-45 unit=°C
